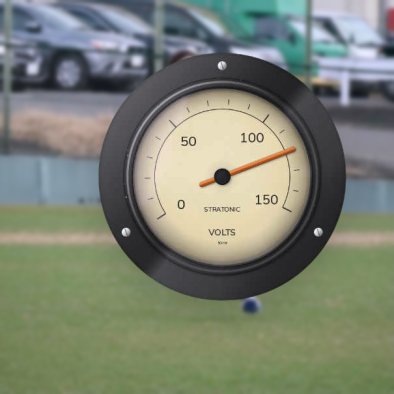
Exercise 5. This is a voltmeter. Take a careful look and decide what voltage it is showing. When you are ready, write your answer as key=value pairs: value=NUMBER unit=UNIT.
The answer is value=120 unit=V
